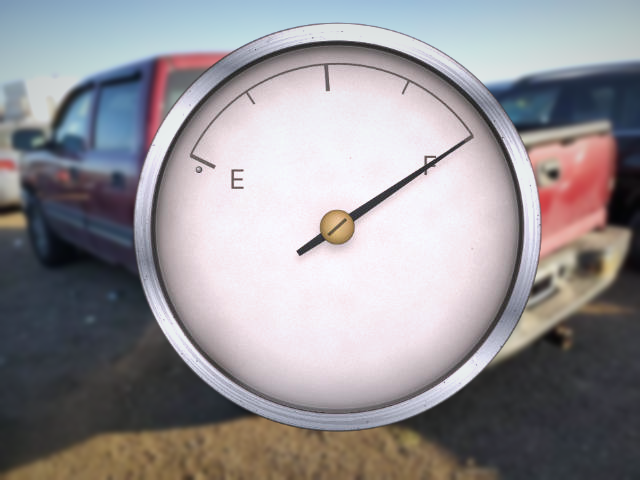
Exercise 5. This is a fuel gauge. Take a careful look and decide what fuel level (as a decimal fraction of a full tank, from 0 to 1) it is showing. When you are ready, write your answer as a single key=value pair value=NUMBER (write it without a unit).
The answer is value=1
